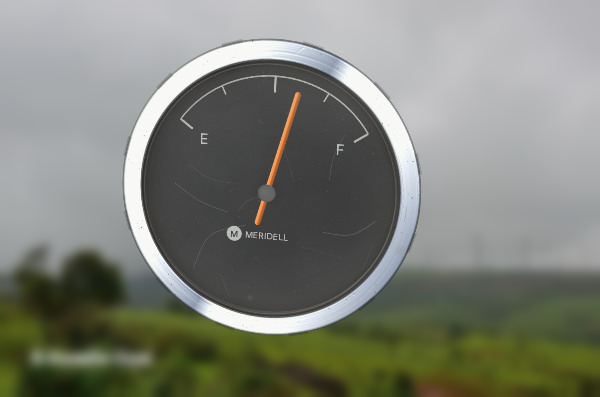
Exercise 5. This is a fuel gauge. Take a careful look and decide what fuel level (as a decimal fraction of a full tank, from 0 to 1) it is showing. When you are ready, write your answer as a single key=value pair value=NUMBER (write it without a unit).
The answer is value=0.625
